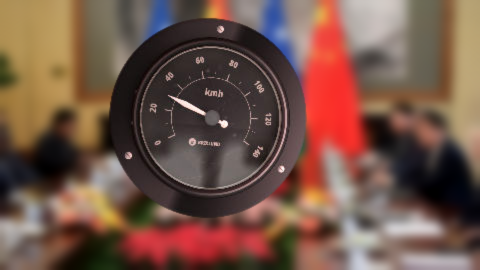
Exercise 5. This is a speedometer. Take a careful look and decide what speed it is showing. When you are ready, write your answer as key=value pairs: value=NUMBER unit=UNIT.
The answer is value=30 unit=km/h
